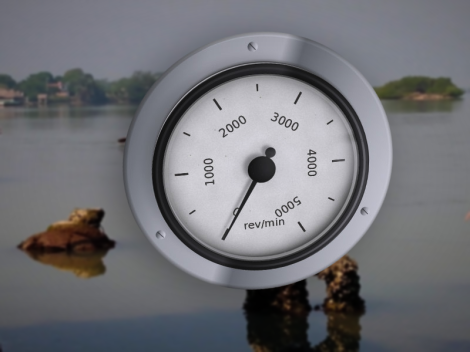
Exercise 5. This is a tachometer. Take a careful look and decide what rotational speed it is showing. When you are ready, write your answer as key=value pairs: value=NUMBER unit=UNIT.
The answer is value=0 unit=rpm
